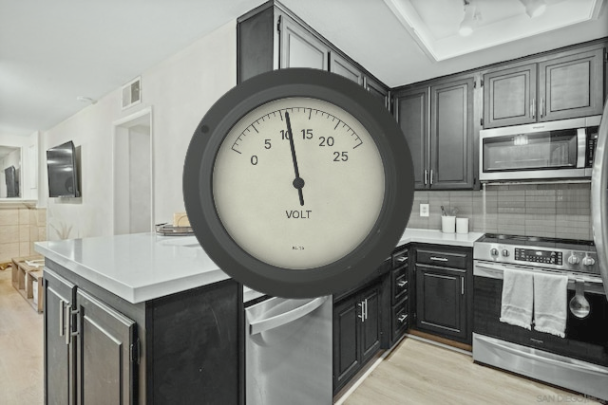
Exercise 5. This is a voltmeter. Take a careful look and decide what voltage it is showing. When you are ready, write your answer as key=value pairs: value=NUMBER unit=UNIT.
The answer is value=11 unit=V
